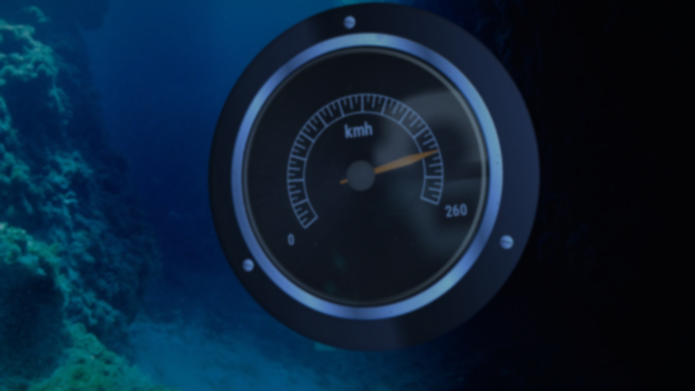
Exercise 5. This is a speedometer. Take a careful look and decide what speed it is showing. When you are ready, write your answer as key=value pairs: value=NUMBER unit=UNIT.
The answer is value=220 unit=km/h
